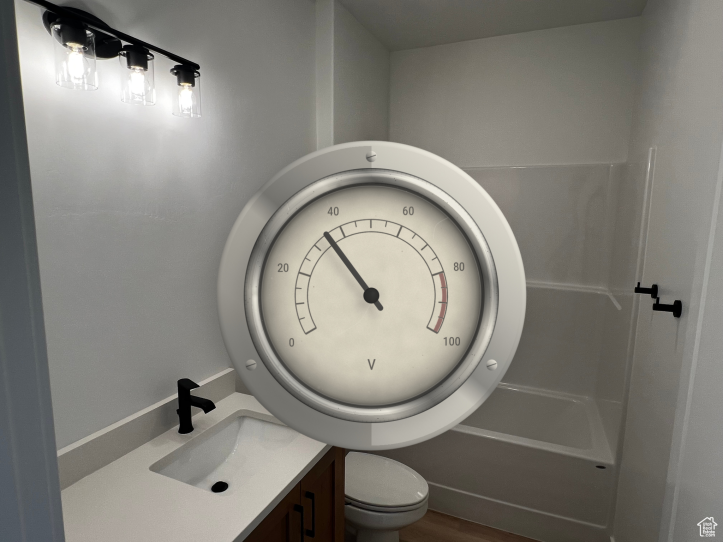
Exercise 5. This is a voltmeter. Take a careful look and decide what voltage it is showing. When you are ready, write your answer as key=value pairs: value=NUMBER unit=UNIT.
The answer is value=35 unit=V
